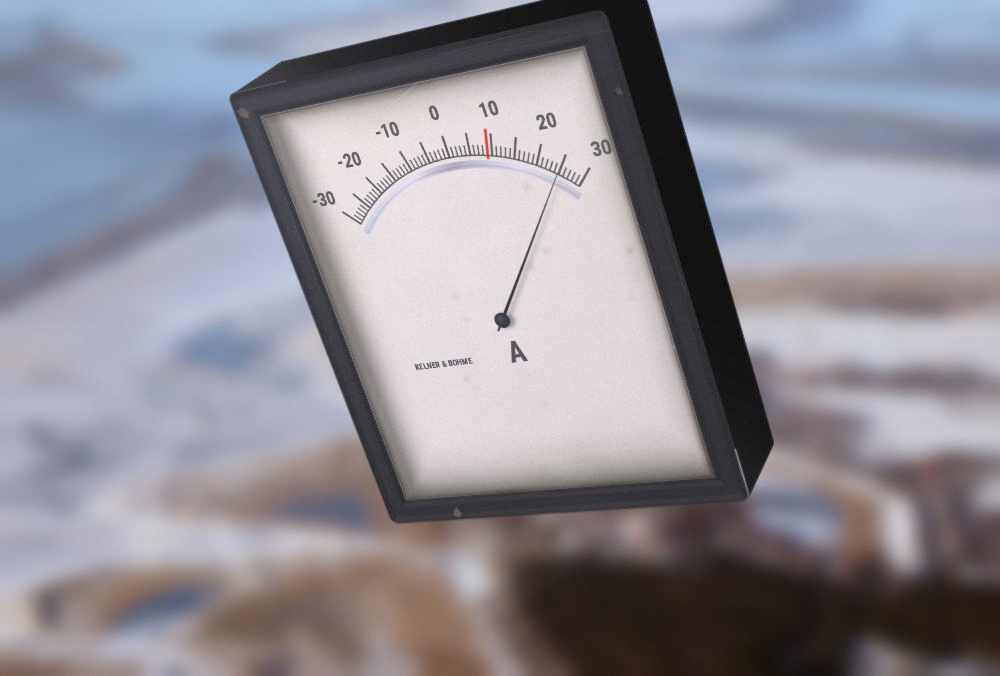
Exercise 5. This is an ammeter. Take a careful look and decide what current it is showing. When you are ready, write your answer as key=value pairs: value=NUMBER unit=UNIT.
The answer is value=25 unit=A
